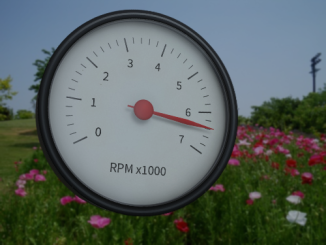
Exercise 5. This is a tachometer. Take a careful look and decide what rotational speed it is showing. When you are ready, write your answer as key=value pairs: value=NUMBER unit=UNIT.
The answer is value=6400 unit=rpm
